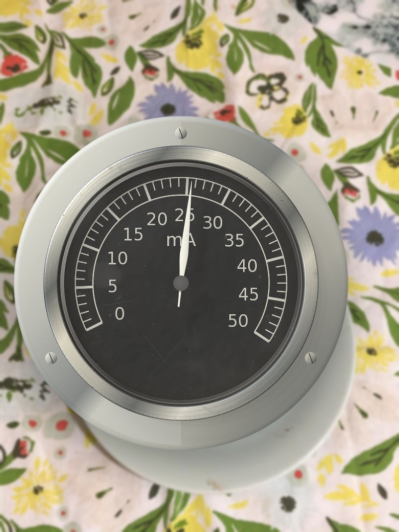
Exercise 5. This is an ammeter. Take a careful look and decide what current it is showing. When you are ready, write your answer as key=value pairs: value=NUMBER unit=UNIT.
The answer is value=25.5 unit=mA
